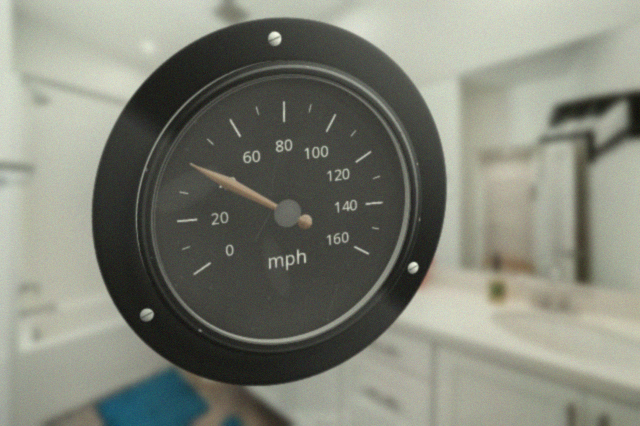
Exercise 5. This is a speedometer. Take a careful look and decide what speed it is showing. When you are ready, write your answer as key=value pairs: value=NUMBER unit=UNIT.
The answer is value=40 unit=mph
